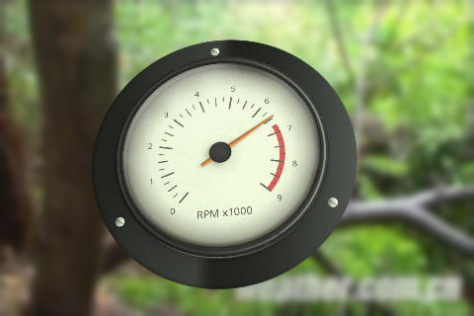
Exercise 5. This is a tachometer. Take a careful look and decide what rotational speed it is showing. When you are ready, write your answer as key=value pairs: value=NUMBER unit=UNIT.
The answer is value=6500 unit=rpm
